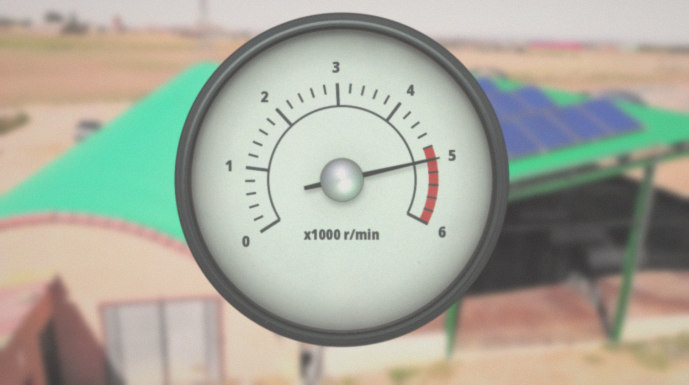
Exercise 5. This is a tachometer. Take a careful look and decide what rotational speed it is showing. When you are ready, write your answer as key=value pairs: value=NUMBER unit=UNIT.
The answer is value=5000 unit=rpm
